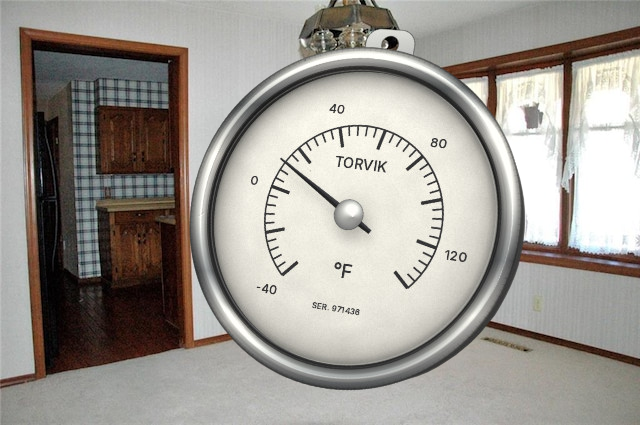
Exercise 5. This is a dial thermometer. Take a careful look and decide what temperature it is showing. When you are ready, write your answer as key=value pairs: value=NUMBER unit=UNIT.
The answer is value=12 unit=°F
